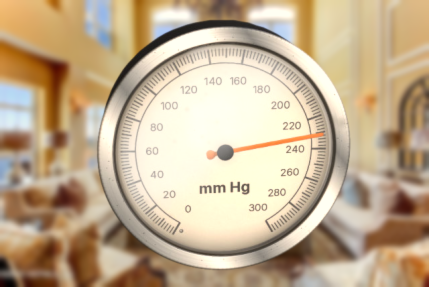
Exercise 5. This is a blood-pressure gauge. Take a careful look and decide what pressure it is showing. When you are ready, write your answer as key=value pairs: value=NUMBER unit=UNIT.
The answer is value=230 unit=mmHg
